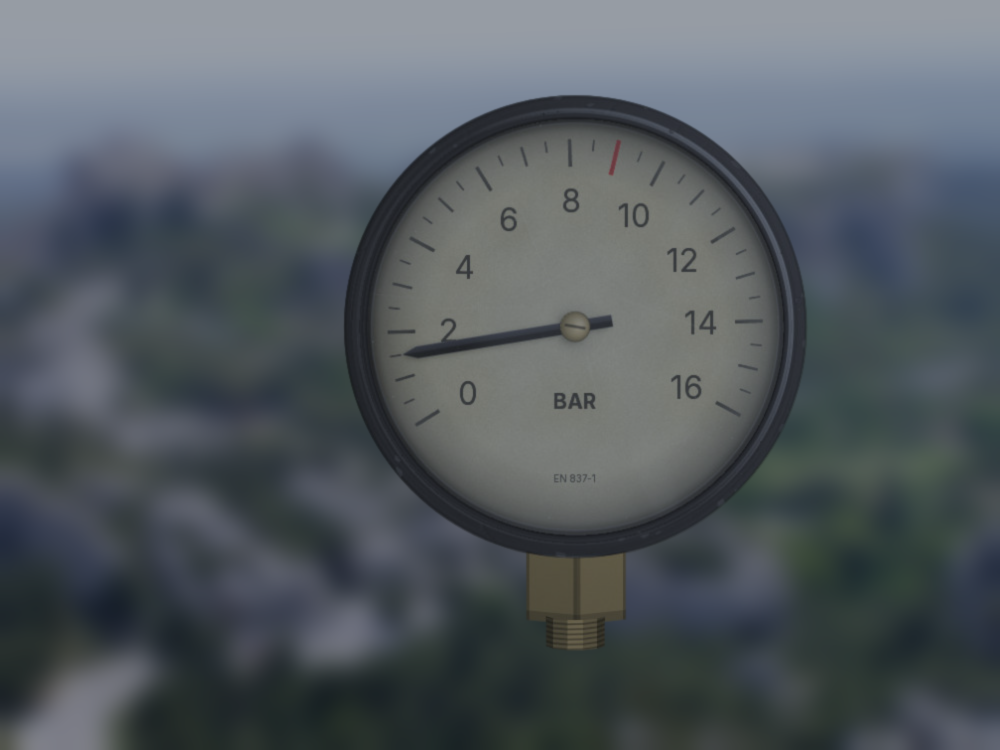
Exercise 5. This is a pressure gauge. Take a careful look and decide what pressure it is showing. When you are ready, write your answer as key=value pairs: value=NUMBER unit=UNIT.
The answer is value=1.5 unit=bar
